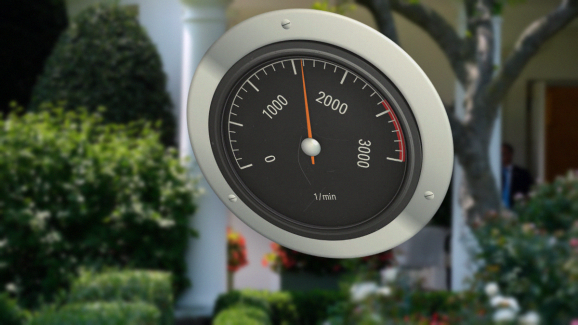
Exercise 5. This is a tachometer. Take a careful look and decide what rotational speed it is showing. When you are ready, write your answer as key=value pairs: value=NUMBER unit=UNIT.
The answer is value=1600 unit=rpm
